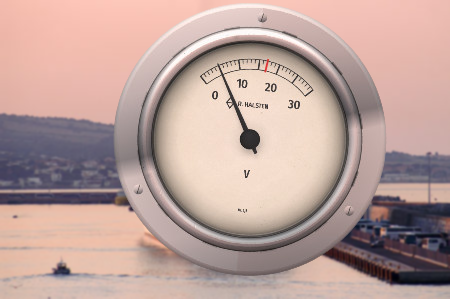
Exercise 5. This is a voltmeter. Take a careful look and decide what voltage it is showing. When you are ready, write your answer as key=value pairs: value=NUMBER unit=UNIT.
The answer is value=5 unit=V
